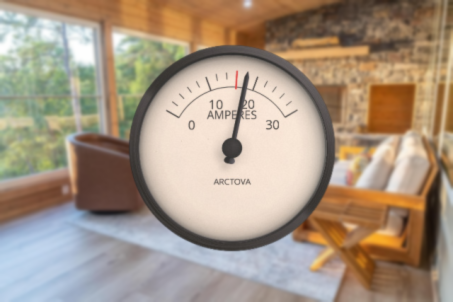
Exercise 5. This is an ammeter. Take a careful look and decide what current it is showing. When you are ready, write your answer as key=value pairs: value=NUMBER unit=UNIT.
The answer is value=18 unit=A
